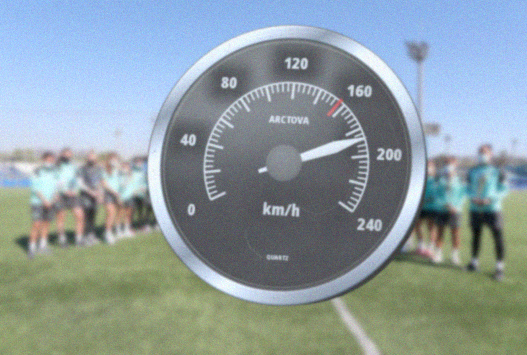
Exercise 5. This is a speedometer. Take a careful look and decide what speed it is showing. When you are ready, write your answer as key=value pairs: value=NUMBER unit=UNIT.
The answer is value=188 unit=km/h
